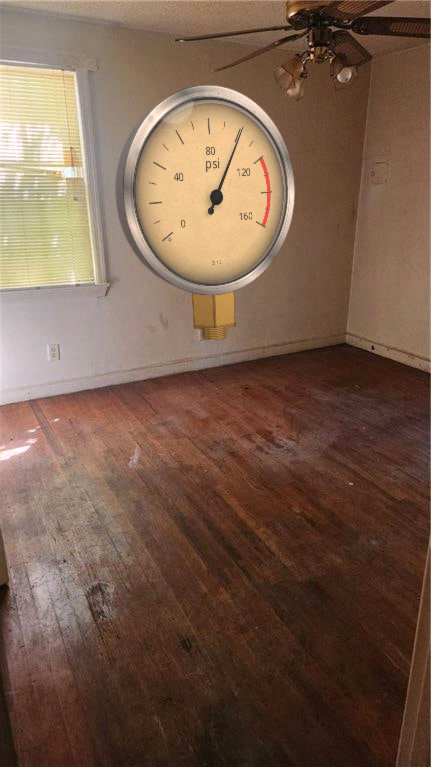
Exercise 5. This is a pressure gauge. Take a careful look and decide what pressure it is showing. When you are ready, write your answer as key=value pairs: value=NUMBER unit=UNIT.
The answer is value=100 unit=psi
